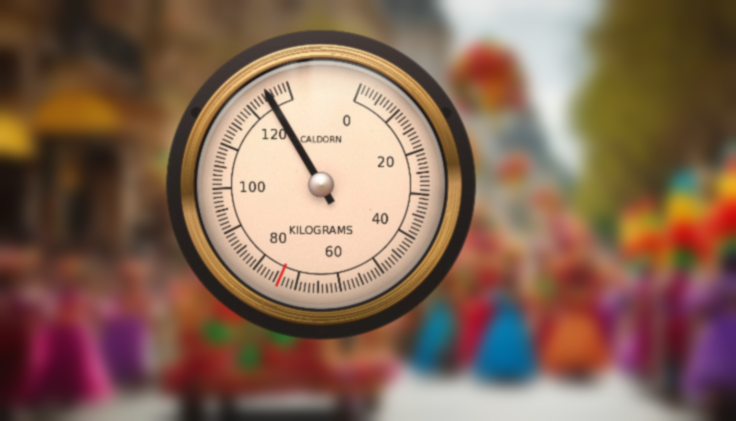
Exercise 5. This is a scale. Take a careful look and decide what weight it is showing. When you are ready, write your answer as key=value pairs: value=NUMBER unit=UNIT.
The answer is value=125 unit=kg
